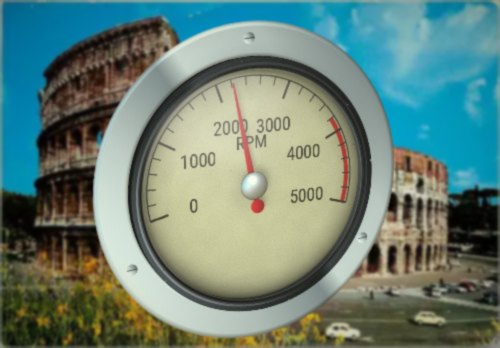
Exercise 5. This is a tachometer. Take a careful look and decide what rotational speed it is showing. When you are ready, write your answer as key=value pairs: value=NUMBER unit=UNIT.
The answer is value=2200 unit=rpm
